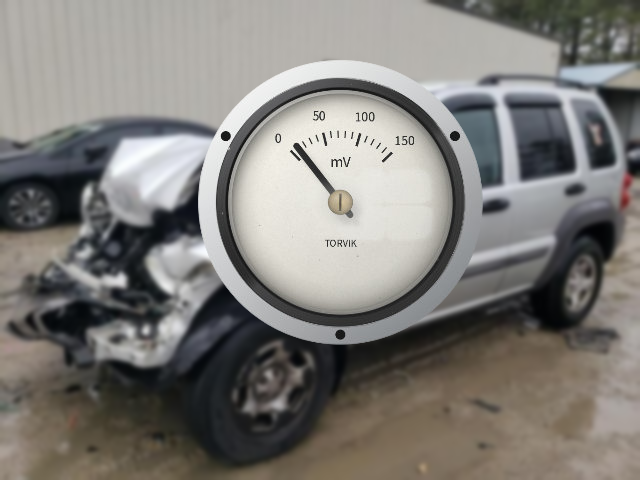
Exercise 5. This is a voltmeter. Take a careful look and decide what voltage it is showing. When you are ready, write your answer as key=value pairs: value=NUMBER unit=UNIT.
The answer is value=10 unit=mV
